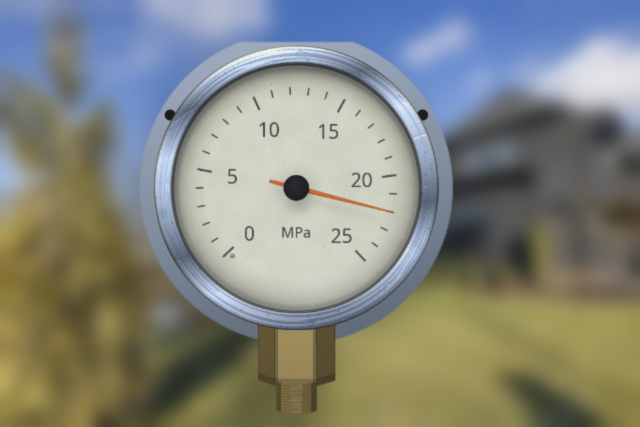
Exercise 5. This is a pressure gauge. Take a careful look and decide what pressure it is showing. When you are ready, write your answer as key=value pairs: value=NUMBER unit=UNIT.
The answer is value=22 unit=MPa
